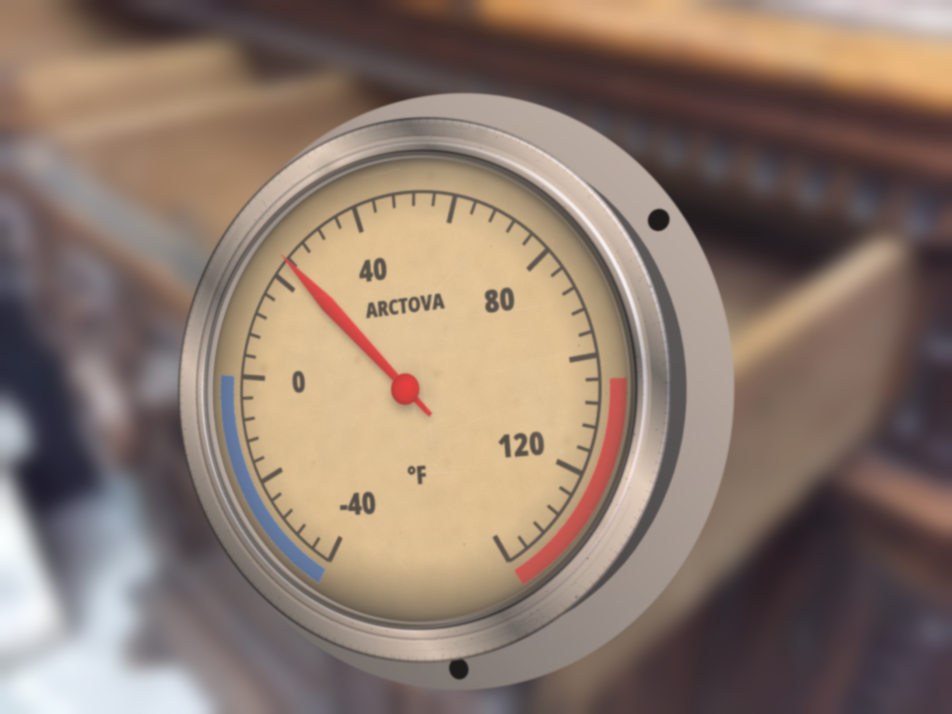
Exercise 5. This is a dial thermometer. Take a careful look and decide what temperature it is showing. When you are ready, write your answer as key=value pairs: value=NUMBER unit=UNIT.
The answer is value=24 unit=°F
